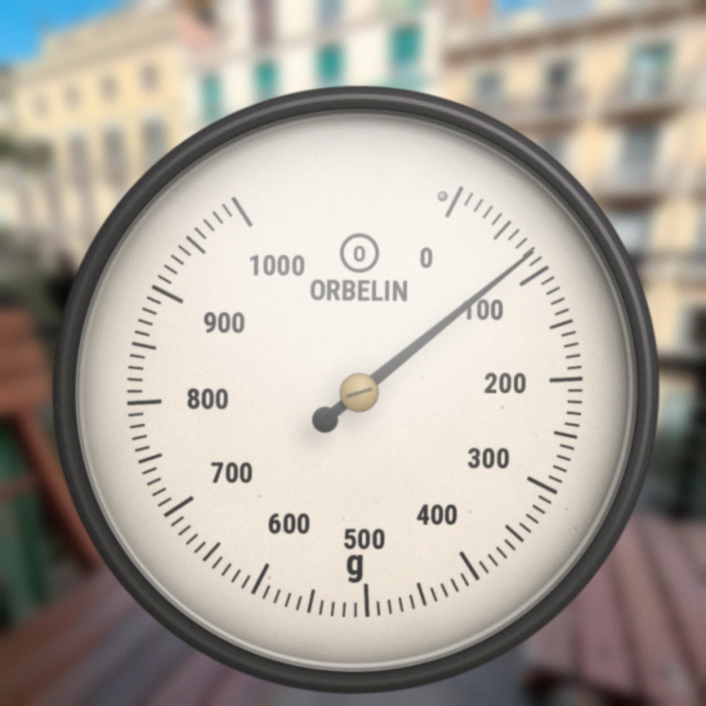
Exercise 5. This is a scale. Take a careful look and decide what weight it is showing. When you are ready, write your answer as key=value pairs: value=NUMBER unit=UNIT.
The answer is value=80 unit=g
